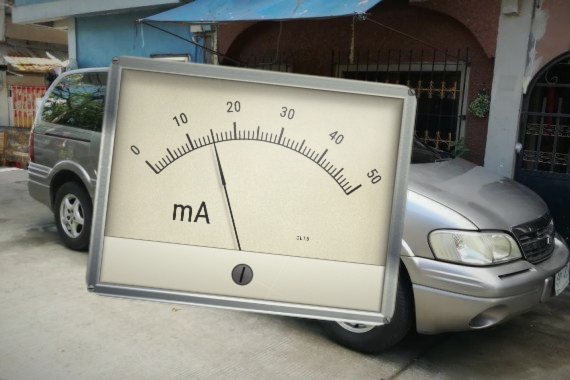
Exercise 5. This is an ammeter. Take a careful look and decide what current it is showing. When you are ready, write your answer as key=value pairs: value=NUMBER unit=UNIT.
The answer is value=15 unit=mA
